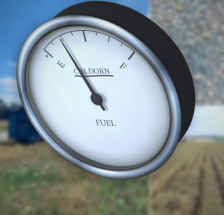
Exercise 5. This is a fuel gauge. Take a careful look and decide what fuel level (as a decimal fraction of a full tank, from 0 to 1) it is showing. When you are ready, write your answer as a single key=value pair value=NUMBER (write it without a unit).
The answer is value=0.25
